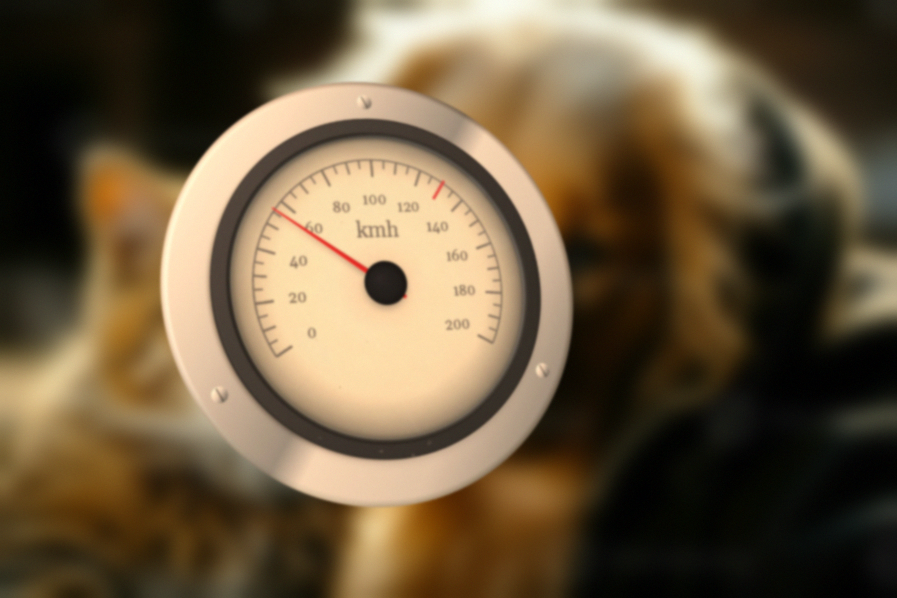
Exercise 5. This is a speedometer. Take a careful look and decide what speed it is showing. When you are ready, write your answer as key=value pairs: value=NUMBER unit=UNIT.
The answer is value=55 unit=km/h
